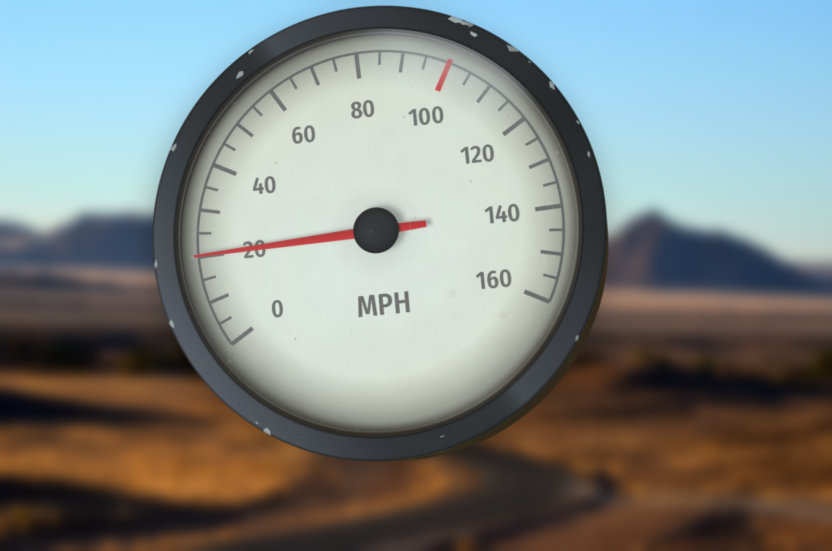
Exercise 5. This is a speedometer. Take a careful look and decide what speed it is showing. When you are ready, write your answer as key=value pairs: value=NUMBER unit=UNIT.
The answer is value=20 unit=mph
